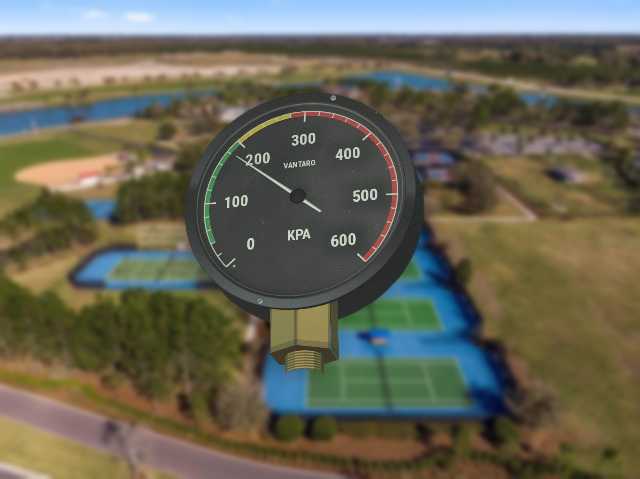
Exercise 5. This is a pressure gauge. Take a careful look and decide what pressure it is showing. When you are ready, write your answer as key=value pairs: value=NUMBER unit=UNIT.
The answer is value=180 unit=kPa
